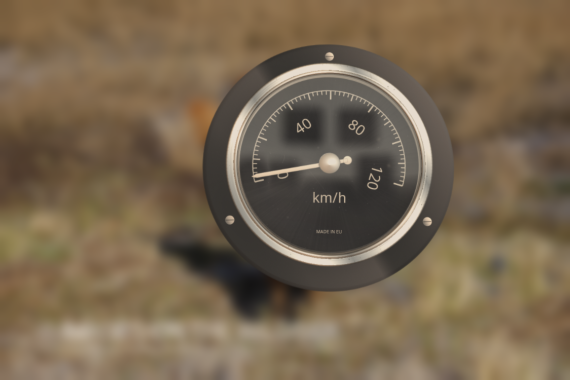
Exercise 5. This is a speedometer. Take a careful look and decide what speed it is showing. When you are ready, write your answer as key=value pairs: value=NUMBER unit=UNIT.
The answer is value=2 unit=km/h
